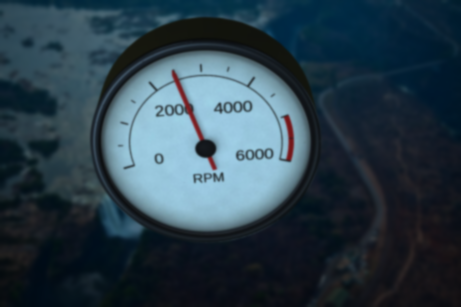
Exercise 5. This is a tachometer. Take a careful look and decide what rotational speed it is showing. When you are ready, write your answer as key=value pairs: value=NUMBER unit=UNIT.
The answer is value=2500 unit=rpm
